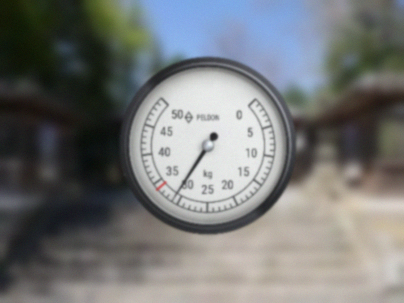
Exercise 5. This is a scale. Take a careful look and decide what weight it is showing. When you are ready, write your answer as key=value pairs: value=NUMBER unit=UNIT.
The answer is value=31 unit=kg
